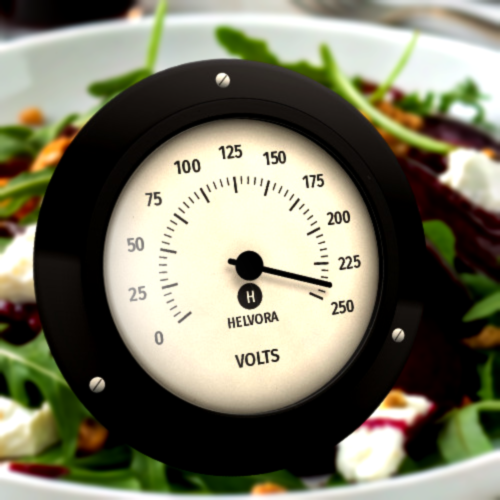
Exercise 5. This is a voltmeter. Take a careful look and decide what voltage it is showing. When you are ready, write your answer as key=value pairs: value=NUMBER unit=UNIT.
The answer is value=240 unit=V
